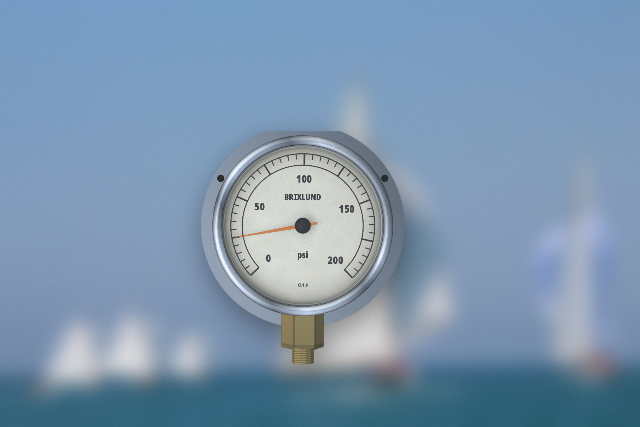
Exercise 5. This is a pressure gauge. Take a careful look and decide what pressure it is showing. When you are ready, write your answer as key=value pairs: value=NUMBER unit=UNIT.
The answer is value=25 unit=psi
